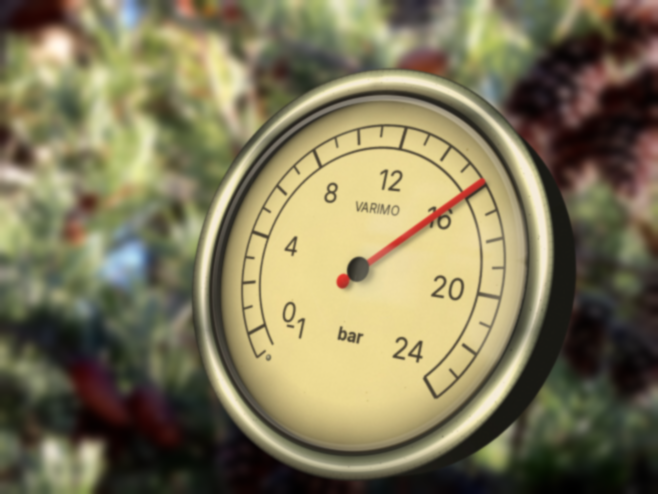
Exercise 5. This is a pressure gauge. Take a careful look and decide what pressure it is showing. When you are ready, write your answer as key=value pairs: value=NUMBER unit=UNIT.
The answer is value=16 unit=bar
